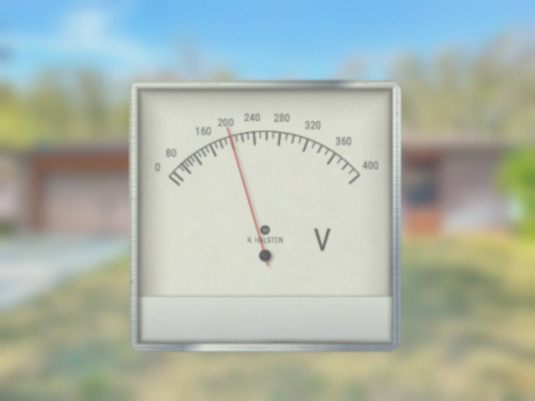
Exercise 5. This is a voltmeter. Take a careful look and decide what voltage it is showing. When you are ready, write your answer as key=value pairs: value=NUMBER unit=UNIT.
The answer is value=200 unit=V
